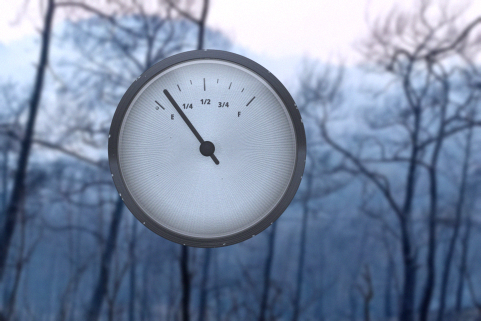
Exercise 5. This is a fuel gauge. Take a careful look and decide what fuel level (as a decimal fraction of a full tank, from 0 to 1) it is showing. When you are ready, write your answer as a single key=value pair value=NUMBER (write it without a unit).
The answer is value=0.125
